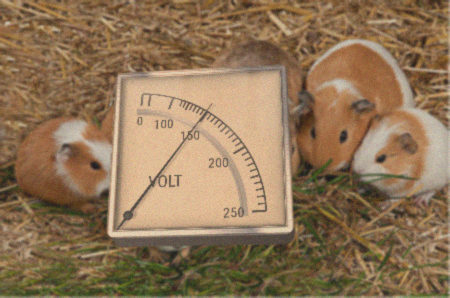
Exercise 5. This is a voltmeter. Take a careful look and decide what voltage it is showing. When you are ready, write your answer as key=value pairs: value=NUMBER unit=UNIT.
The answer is value=150 unit=V
